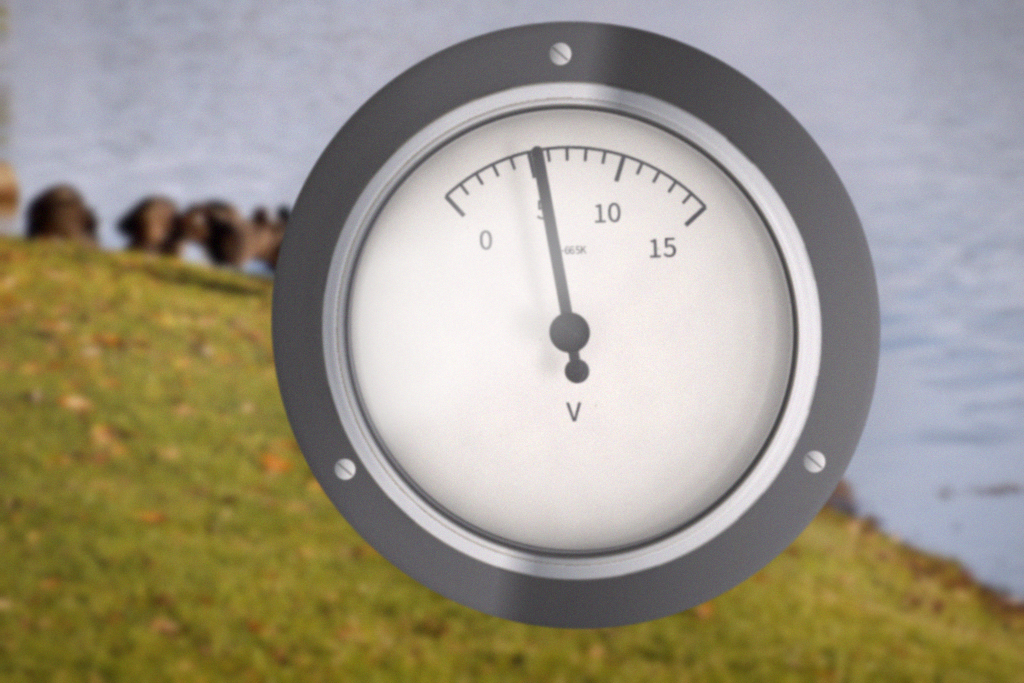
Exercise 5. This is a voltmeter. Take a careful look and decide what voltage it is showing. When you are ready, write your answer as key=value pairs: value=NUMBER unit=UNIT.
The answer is value=5.5 unit=V
